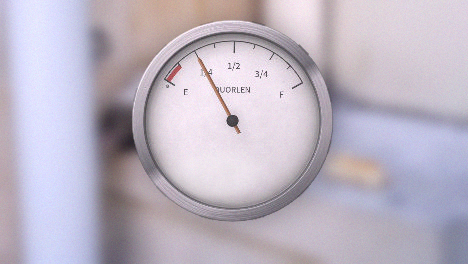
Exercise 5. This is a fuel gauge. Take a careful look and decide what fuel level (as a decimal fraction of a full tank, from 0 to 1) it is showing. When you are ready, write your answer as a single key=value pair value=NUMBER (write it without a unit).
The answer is value=0.25
